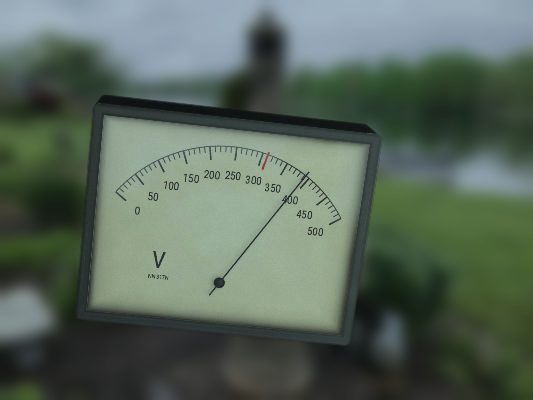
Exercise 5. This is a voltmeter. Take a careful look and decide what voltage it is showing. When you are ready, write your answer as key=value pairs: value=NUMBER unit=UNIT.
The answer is value=390 unit=V
